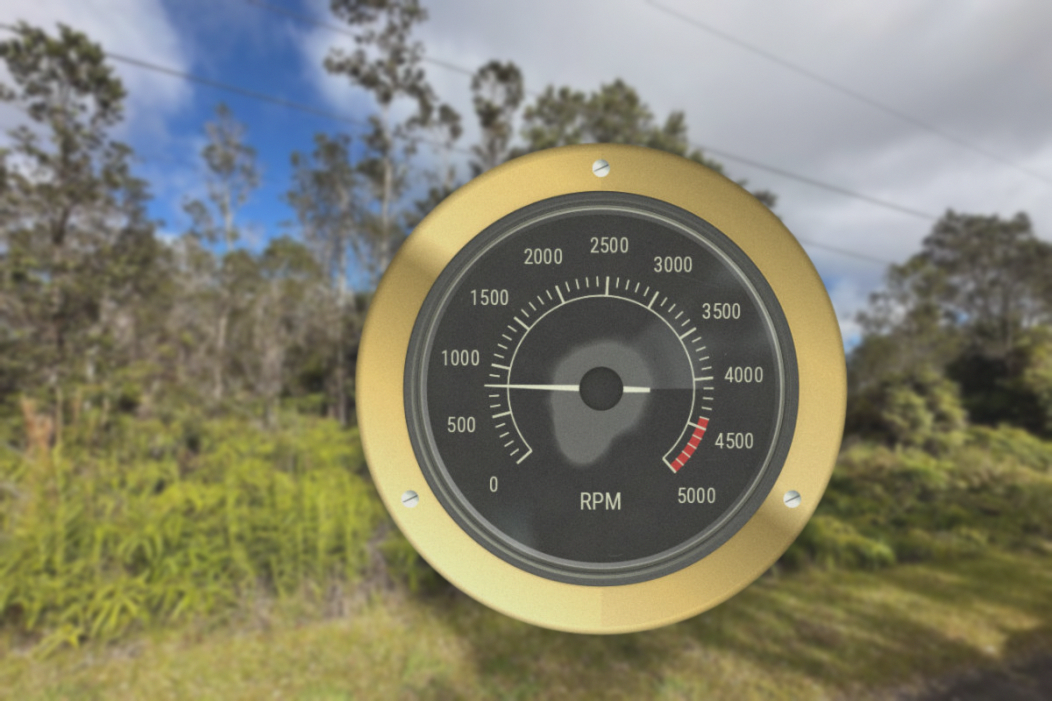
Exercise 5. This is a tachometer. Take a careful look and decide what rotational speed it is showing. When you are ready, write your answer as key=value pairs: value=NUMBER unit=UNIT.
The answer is value=800 unit=rpm
